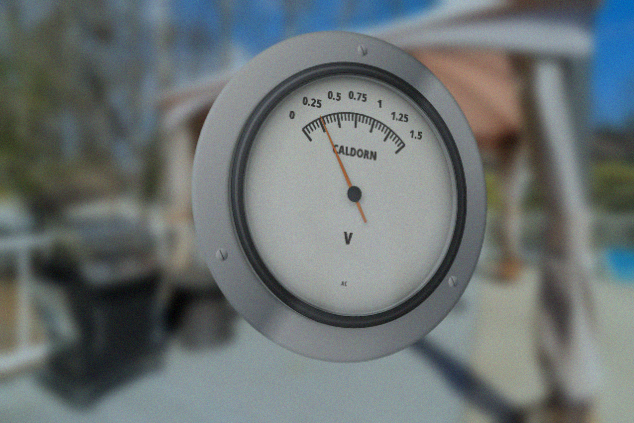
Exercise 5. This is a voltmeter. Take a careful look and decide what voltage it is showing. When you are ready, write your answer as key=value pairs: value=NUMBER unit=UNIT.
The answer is value=0.25 unit=V
